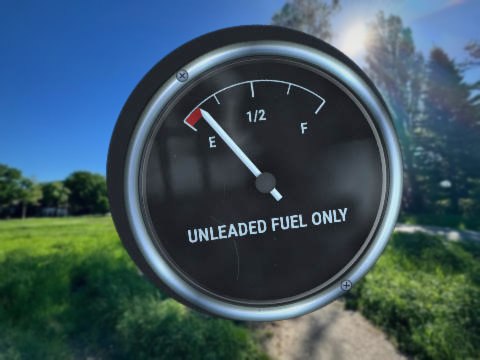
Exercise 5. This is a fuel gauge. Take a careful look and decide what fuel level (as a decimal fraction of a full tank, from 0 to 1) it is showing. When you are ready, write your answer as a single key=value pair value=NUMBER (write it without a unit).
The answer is value=0.125
